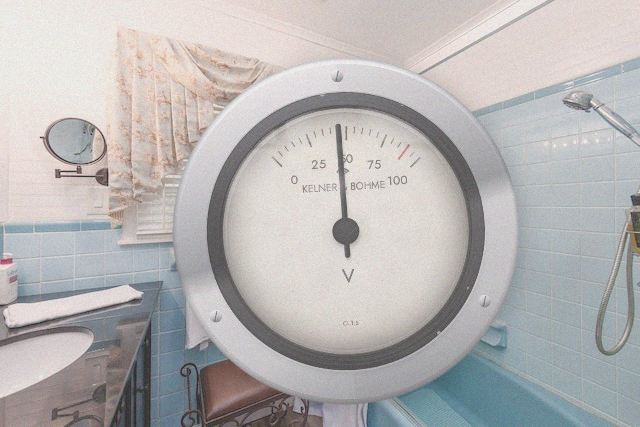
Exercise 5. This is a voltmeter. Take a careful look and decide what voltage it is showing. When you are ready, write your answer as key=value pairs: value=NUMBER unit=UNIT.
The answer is value=45 unit=V
